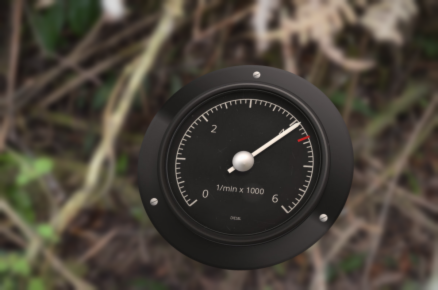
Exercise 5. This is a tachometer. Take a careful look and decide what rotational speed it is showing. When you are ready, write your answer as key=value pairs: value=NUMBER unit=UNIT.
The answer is value=4100 unit=rpm
